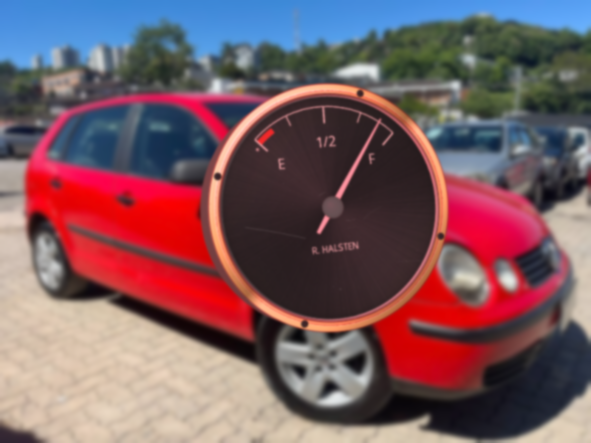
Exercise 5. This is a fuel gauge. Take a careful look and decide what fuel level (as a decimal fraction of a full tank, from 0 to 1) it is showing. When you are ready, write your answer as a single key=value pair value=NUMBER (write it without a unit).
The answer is value=0.875
